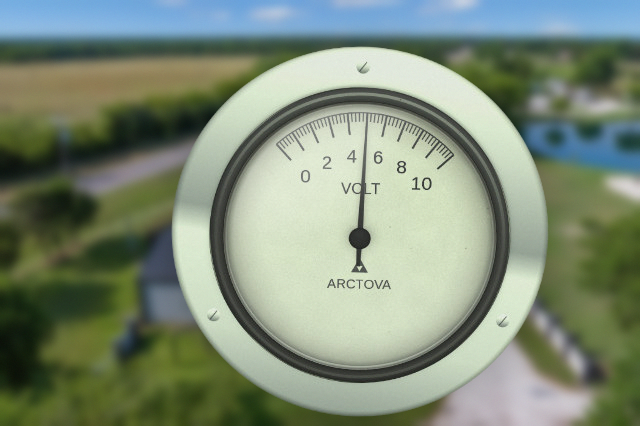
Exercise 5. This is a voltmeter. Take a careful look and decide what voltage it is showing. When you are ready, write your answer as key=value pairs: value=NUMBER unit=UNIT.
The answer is value=5 unit=V
